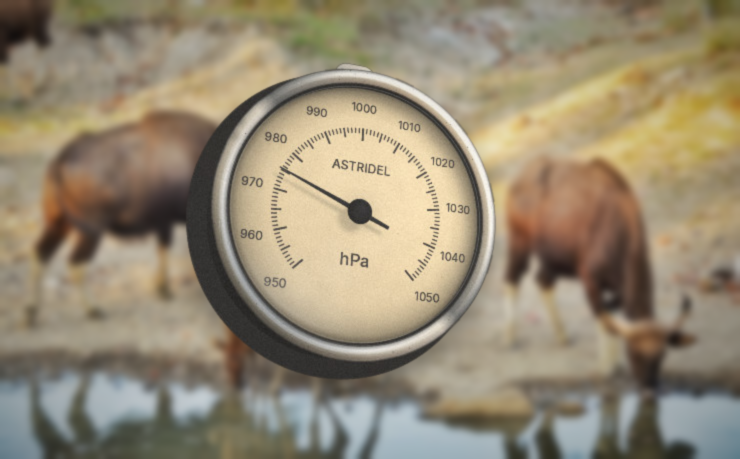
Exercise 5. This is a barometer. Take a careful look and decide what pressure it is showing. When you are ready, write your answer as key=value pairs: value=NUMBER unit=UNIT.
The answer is value=975 unit=hPa
